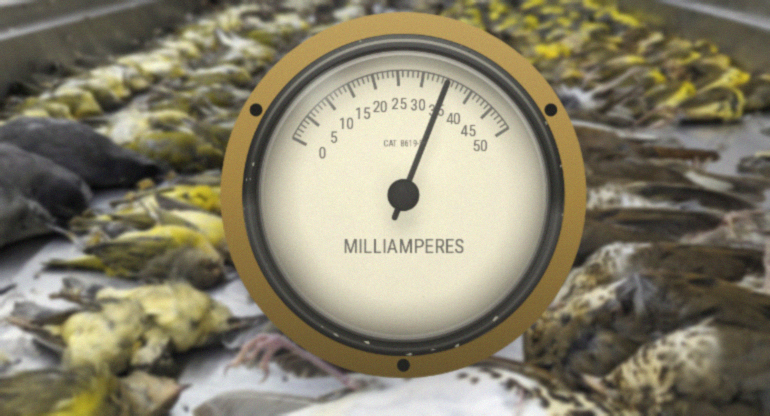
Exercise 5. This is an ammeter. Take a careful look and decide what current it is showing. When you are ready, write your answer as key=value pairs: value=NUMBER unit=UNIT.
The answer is value=35 unit=mA
